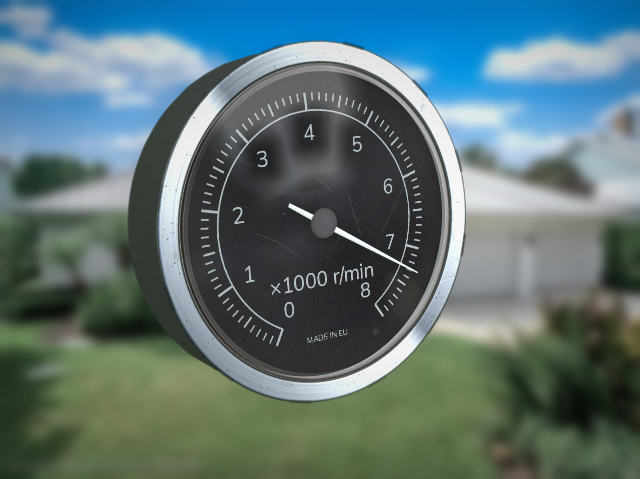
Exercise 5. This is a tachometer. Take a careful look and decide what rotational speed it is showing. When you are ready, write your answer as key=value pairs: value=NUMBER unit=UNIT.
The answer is value=7300 unit=rpm
